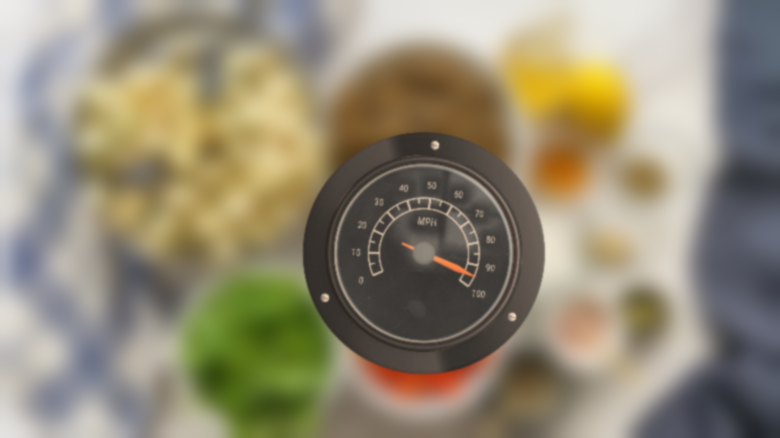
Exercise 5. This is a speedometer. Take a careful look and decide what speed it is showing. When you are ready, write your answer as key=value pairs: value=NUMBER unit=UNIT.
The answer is value=95 unit=mph
